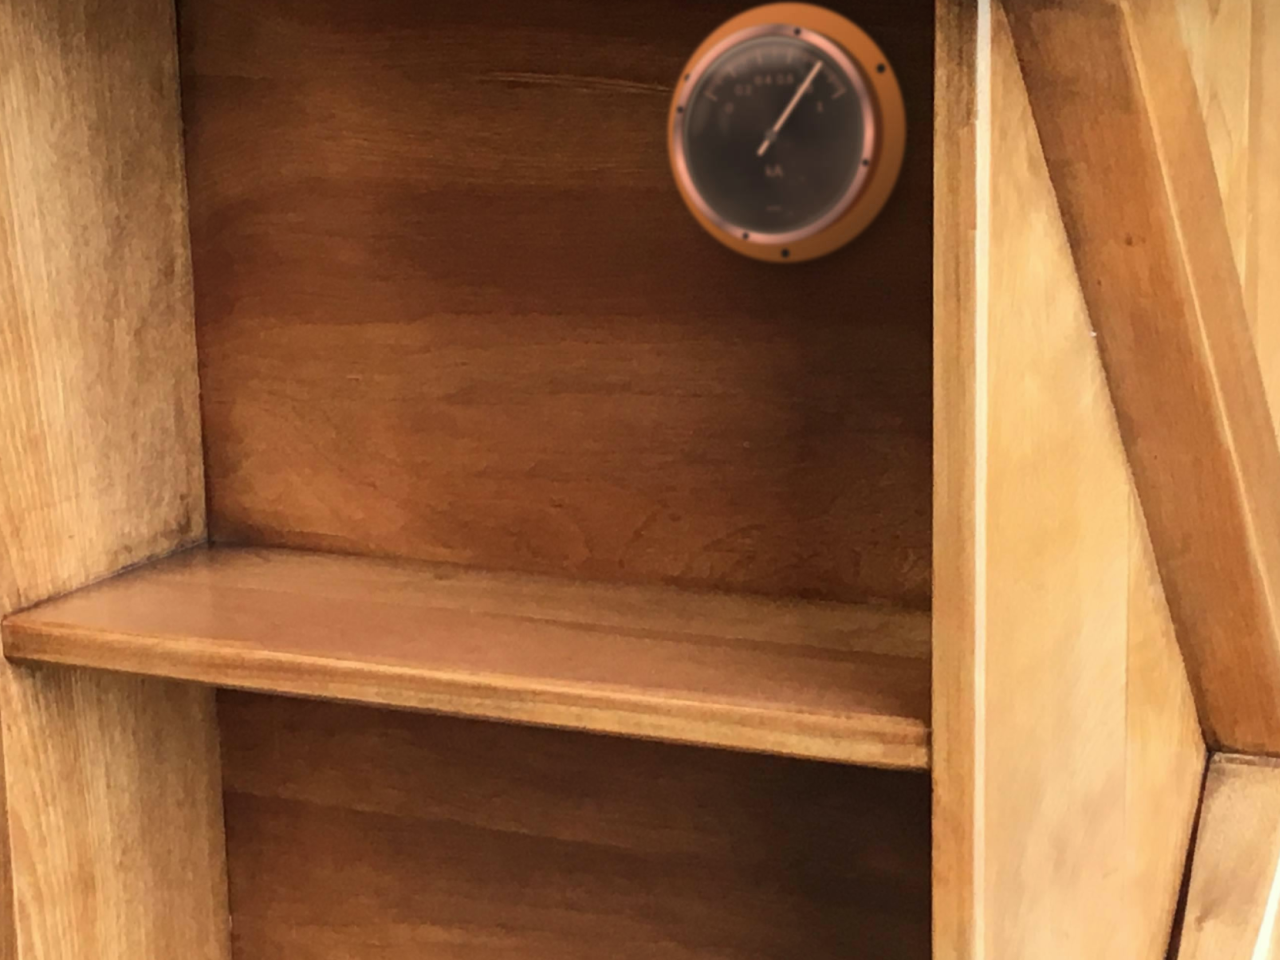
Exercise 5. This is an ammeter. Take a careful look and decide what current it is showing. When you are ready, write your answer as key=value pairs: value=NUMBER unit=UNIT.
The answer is value=0.8 unit=kA
